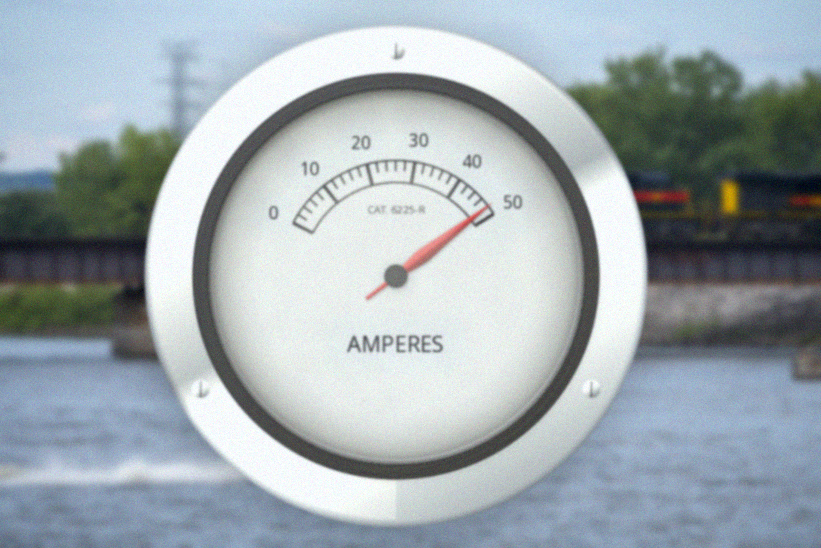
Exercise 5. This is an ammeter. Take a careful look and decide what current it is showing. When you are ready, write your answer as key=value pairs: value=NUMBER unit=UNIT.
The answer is value=48 unit=A
